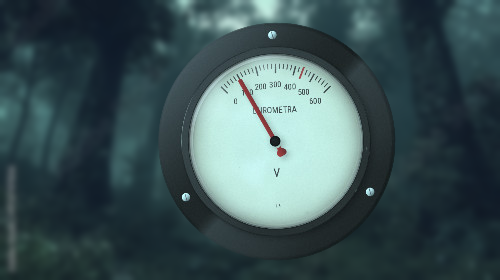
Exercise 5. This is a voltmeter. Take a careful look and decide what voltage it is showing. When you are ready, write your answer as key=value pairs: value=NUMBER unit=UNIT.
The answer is value=100 unit=V
